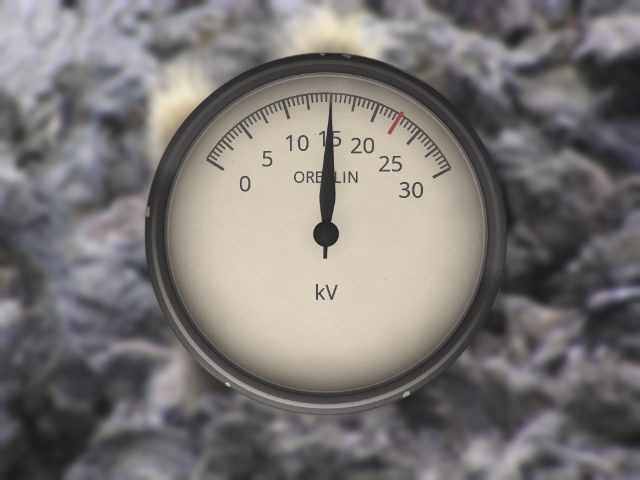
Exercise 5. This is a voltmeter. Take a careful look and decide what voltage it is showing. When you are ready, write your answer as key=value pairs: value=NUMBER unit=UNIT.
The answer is value=15 unit=kV
